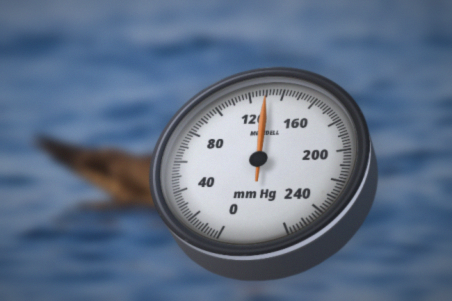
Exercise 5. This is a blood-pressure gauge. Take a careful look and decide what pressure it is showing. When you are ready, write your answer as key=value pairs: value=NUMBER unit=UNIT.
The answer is value=130 unit=mmHg
